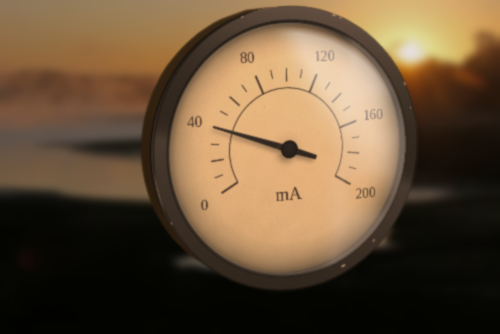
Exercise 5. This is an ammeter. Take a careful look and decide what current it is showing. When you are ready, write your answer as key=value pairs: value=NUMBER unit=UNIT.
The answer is value=40 unit=mA
